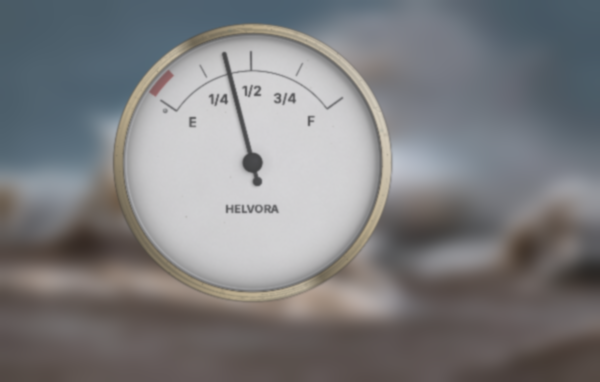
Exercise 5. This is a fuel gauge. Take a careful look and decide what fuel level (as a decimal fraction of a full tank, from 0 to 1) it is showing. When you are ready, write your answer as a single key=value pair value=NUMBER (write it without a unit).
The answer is value=0.375
